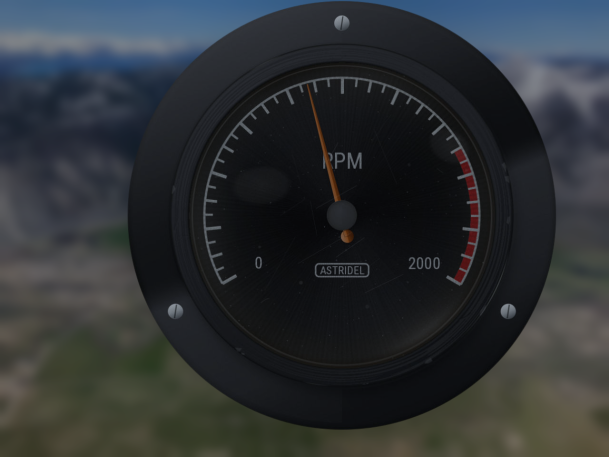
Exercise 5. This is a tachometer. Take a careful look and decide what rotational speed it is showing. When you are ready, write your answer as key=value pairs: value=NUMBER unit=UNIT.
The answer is value=875 unit=rpm
